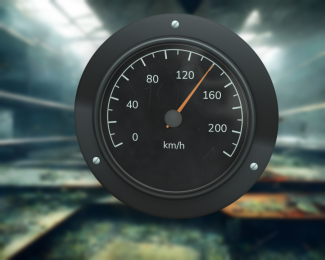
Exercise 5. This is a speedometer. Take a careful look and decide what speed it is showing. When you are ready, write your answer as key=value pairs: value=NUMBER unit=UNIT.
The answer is value=140 unit=km/h
